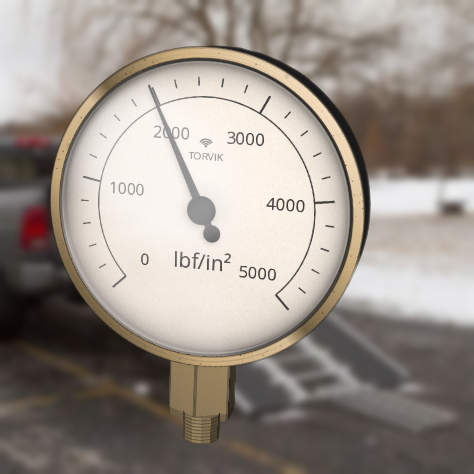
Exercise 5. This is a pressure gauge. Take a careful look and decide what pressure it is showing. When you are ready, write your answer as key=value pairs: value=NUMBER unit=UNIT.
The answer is value=2000 unit=psi
